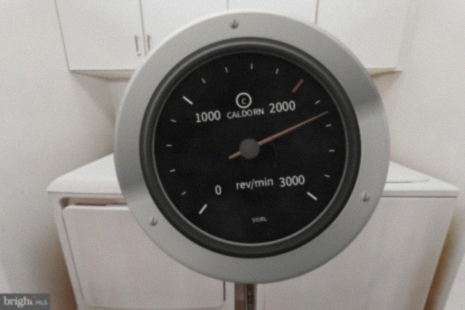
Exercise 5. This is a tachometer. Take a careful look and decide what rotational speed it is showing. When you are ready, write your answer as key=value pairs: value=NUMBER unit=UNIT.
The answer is value=2300 unit=rpm
